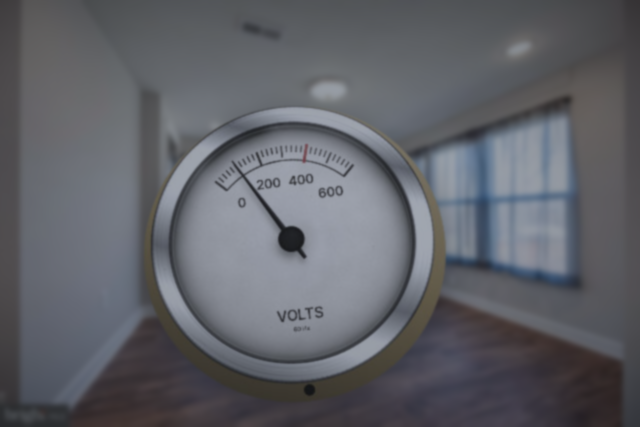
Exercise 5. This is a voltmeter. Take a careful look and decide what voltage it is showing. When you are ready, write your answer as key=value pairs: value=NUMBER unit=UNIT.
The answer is value=100 unit=V
